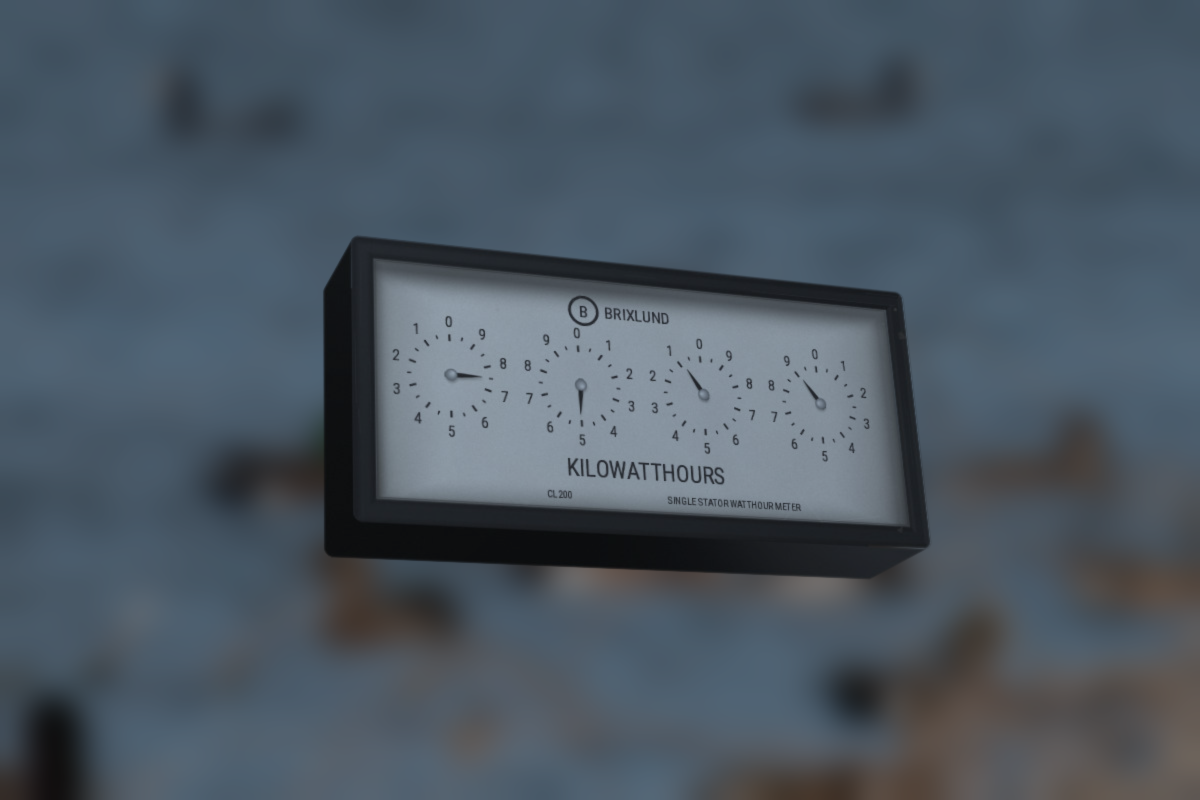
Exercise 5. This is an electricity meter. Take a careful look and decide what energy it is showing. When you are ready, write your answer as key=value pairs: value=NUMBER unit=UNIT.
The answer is value=7509 unit=kWh
